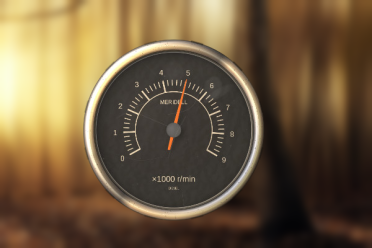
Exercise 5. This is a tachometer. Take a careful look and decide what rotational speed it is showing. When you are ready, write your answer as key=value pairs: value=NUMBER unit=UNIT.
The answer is value=5000 unit=rpm
